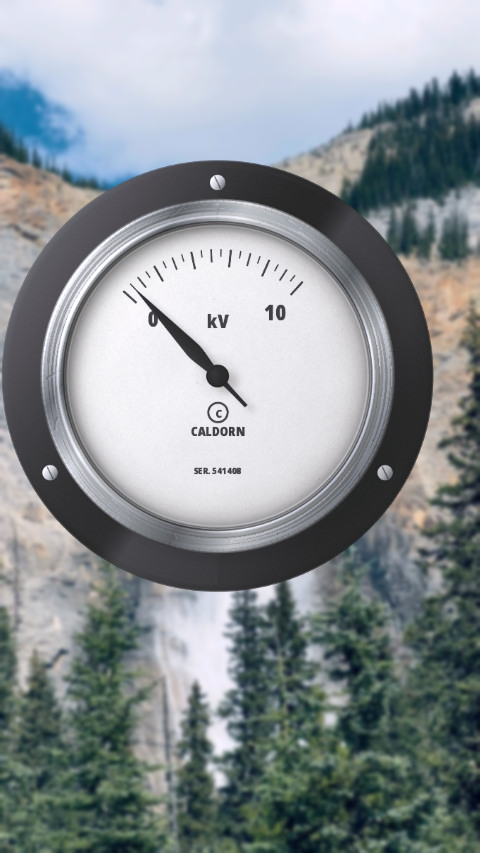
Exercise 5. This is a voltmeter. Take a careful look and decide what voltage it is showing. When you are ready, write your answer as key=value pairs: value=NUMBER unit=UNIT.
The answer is value=0.5 unit=kV
